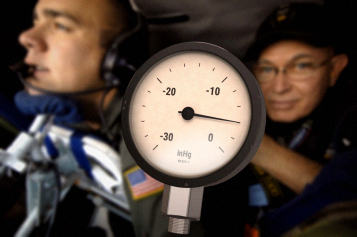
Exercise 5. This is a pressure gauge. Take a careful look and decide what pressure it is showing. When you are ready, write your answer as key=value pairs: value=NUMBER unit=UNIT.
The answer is value=-4 unit=inHg
